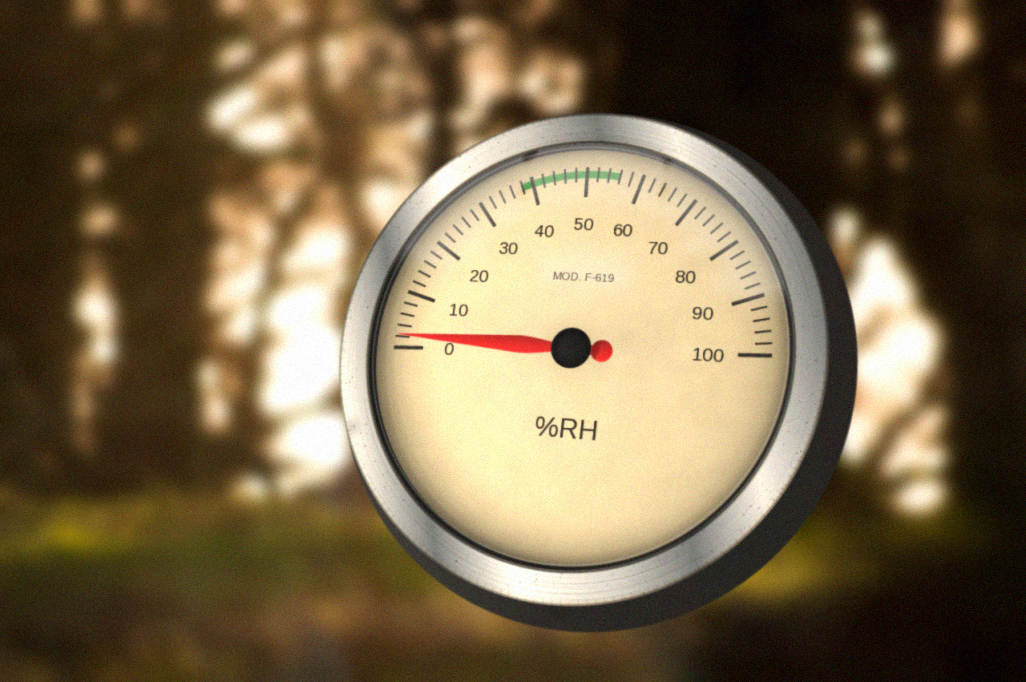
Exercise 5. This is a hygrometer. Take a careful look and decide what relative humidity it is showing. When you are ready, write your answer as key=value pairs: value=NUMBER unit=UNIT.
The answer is value=2 unit=%
